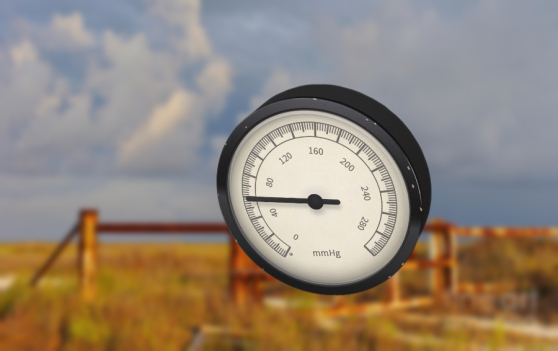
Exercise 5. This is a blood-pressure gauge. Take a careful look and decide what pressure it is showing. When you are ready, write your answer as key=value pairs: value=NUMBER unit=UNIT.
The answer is value=60 unit=mmHg
